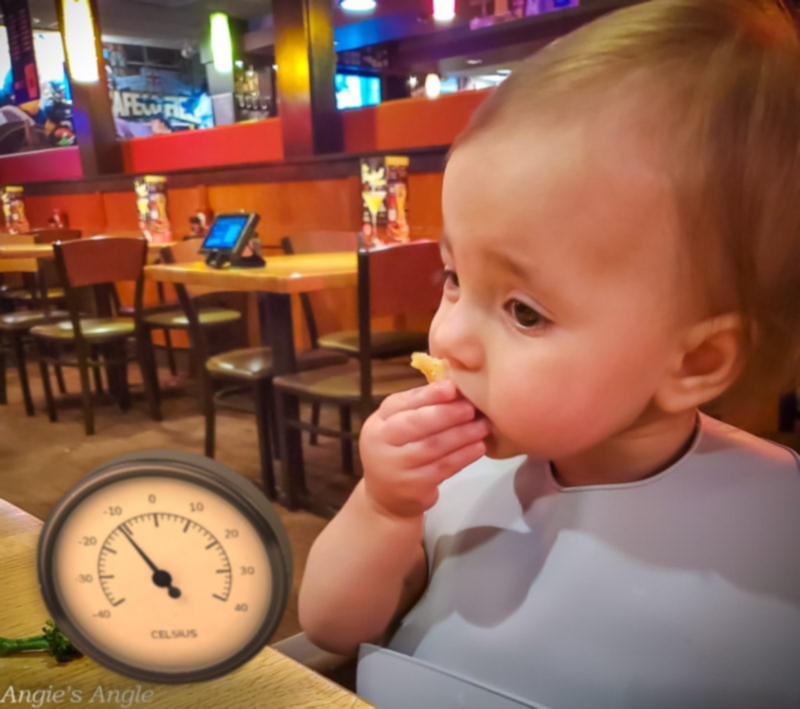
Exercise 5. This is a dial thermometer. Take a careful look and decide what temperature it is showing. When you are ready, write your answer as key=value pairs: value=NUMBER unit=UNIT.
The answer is value=-10 unit=°C
